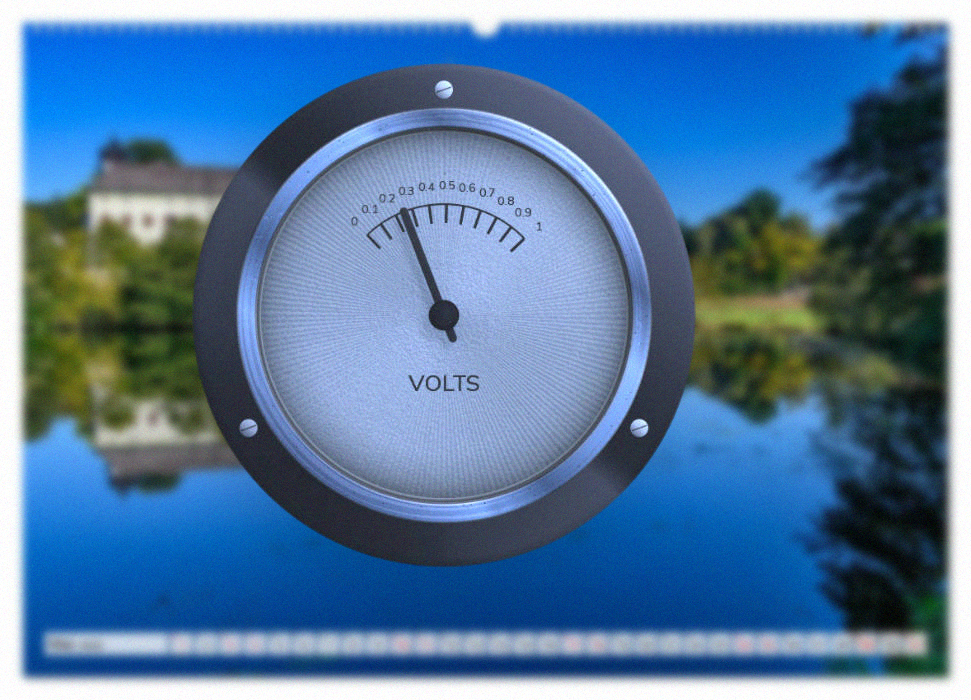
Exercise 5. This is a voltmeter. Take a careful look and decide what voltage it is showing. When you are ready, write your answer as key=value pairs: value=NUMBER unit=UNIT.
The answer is value=0.25 unit=V
